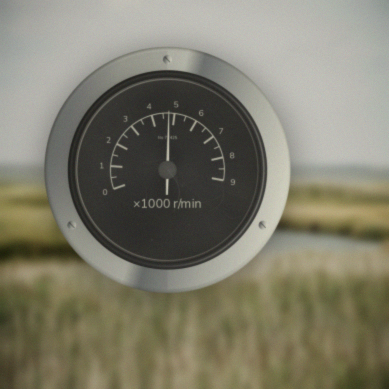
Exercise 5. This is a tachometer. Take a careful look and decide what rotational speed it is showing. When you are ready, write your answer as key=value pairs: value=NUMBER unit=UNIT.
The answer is value=4750 unit=rpm
